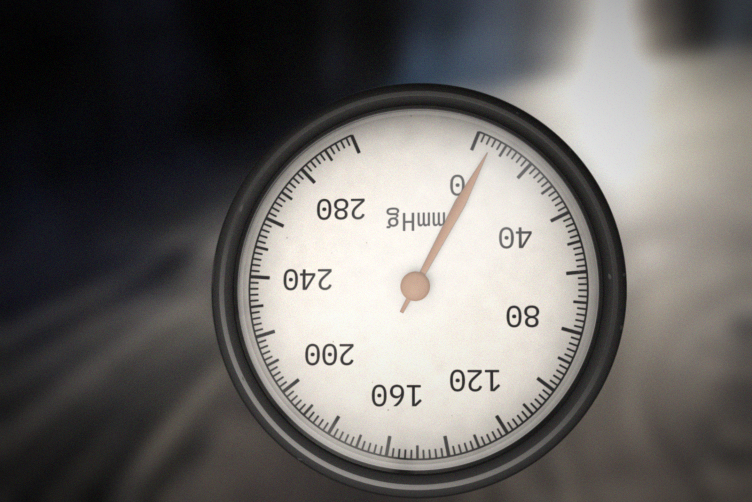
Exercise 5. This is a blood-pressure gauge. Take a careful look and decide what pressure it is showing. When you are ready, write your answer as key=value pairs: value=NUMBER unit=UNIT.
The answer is value=6 unit=mmHg
